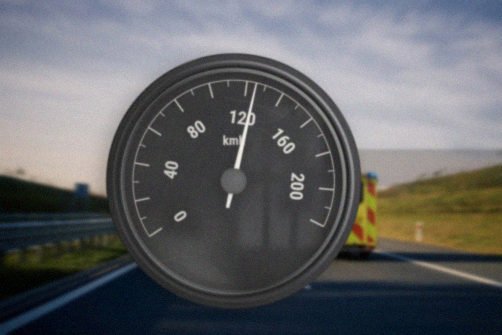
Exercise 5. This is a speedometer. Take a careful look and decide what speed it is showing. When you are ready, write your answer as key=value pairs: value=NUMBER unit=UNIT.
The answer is value=125 unit=km/h
